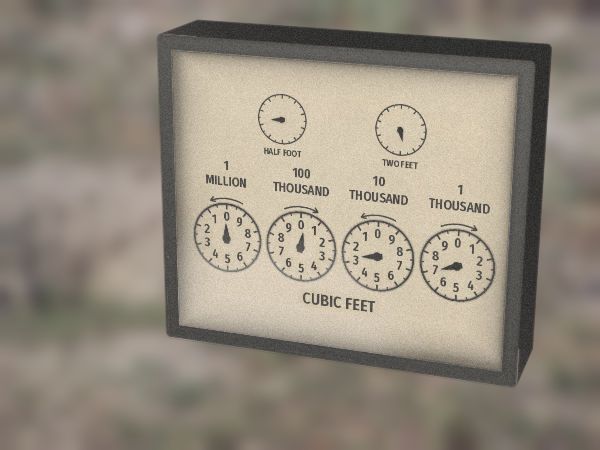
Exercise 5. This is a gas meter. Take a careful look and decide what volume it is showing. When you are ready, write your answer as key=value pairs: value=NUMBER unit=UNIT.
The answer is value=2700 unit=ft³
